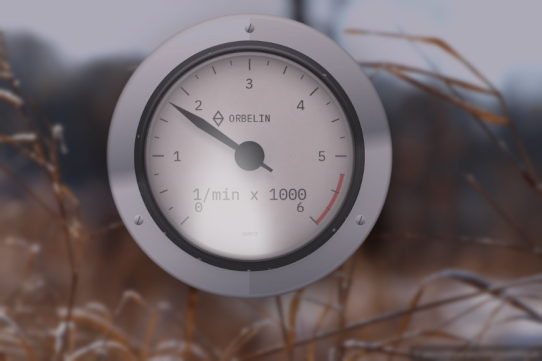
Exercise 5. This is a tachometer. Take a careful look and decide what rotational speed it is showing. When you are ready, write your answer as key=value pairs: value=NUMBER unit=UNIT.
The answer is value=1750 unit=rpm
